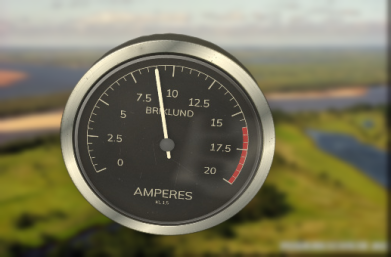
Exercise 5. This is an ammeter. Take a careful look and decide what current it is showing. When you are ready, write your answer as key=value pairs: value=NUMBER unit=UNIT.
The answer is value=9 unit=A
